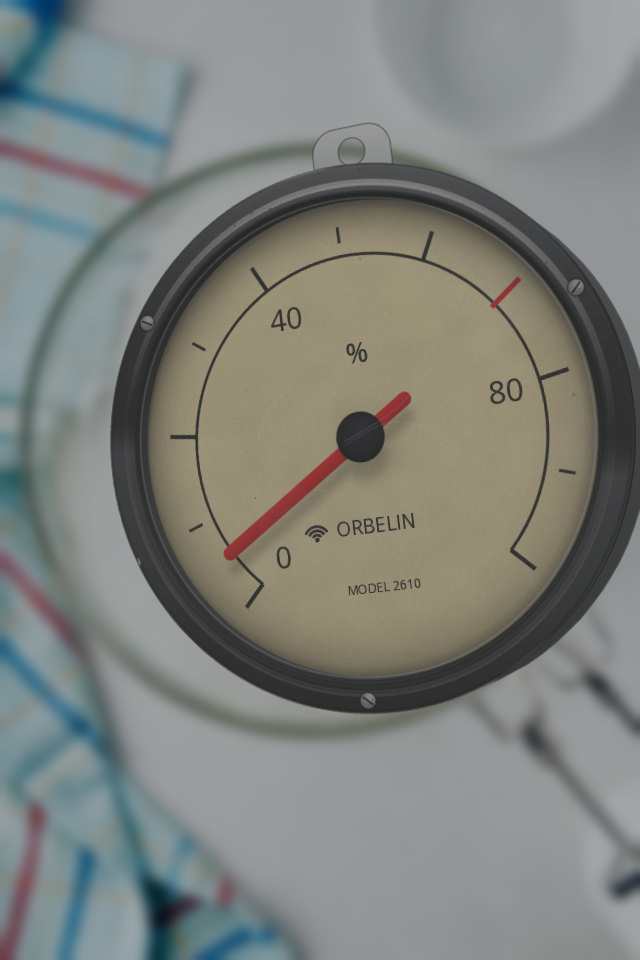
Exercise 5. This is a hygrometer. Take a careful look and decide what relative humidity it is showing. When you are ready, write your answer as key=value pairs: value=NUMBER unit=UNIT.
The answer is value=5 unit=%
